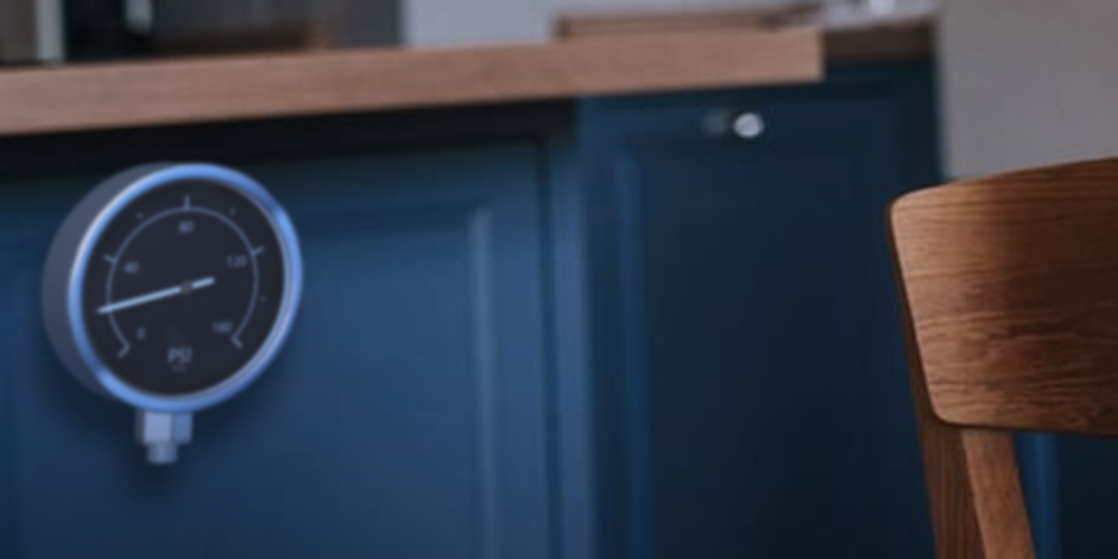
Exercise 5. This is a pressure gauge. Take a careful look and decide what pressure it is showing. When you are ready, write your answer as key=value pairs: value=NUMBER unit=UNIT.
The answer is value=20 unit=psi
